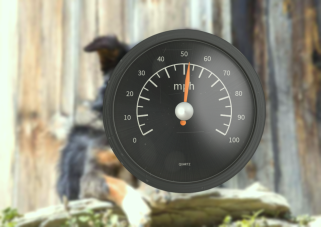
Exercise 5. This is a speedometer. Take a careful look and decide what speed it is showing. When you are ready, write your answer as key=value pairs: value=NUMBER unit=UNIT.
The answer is value=52.5 unit=mph
